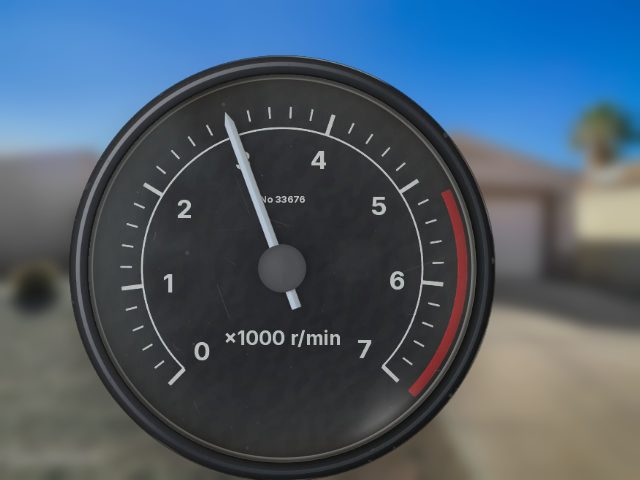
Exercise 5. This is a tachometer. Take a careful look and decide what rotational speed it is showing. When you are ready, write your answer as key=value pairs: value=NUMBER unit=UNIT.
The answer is value=3000 unit=rpm
